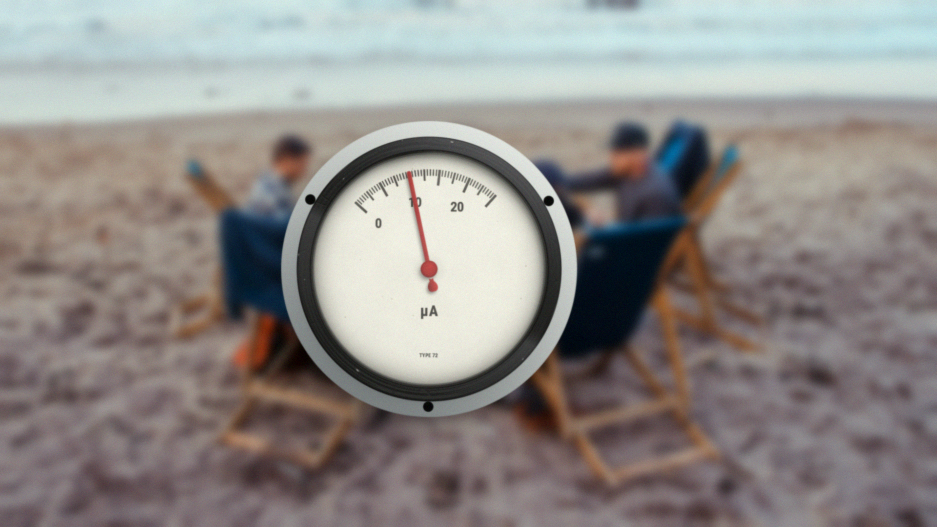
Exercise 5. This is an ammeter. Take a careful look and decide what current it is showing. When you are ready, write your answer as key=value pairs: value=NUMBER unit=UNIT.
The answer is value=10 unit=µA
